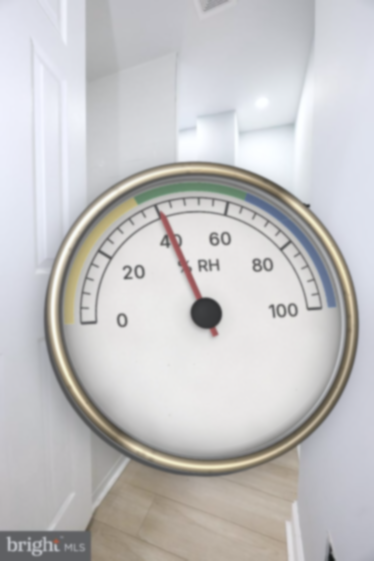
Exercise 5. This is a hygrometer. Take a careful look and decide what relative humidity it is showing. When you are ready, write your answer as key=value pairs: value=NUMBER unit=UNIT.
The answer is value=40 unit=%
